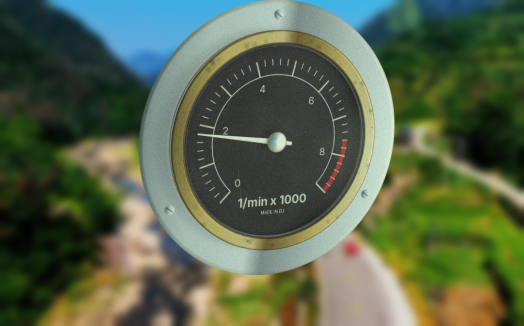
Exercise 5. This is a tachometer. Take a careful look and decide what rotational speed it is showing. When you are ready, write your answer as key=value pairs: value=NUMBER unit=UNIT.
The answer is value=1800 unit=rpm
